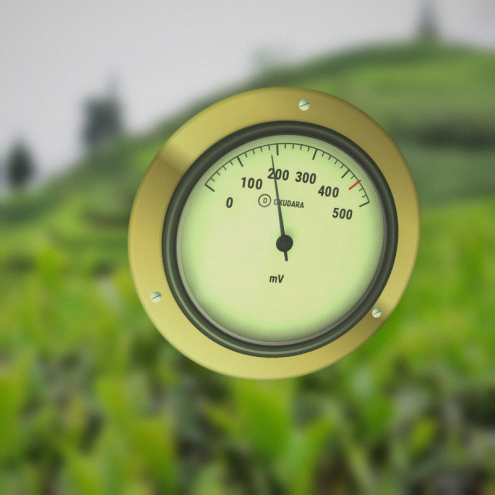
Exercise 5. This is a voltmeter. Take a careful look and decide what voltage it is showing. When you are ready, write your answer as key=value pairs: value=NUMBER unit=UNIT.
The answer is value=180 unit=mV
